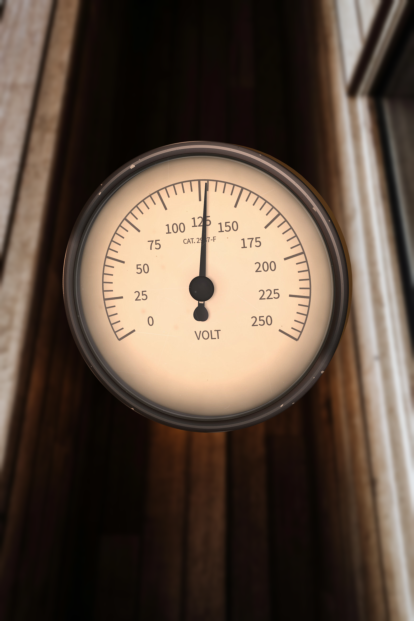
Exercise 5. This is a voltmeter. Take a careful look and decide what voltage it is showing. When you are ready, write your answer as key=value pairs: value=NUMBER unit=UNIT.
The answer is value=130 unit=V
